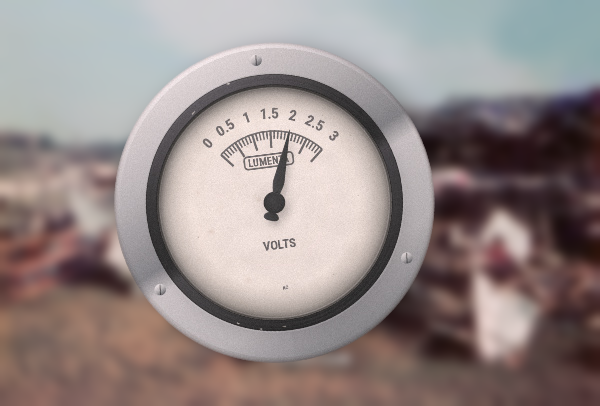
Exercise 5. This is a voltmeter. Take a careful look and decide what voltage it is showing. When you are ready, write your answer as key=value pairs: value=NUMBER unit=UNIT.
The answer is value=2 unit=V
